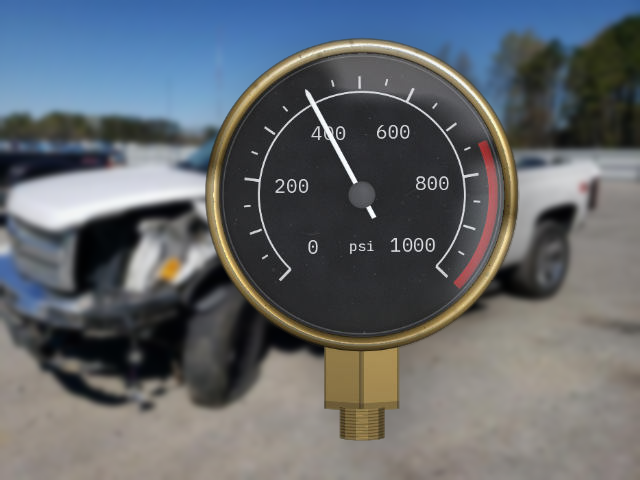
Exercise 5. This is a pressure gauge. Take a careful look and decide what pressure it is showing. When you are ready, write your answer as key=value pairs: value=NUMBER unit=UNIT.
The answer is value=400 unit=psi
